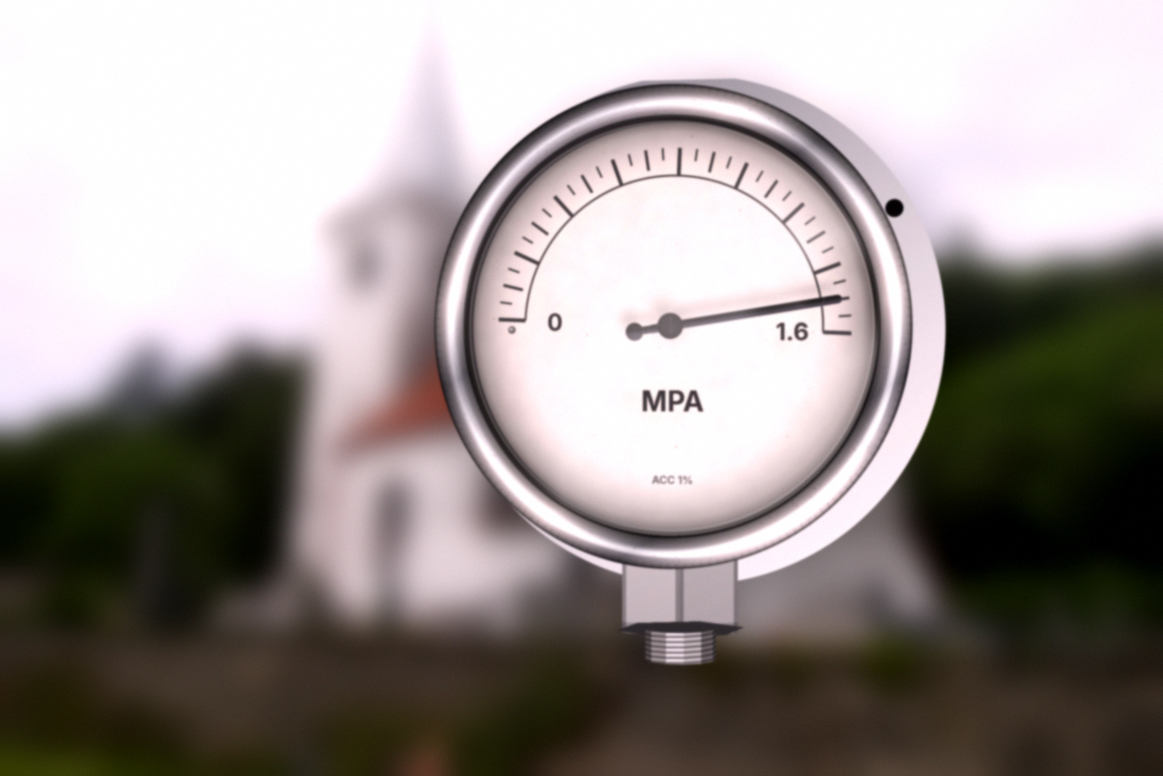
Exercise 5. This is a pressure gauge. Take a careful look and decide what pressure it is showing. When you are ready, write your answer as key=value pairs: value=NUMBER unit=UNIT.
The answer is value=1.5 unit=MPa
